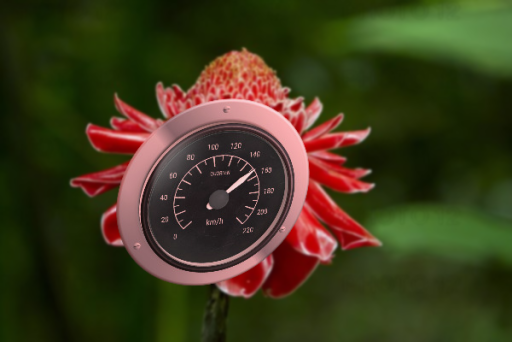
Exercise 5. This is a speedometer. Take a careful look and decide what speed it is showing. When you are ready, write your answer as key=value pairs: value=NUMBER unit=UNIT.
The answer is value=150 unit=km/h
